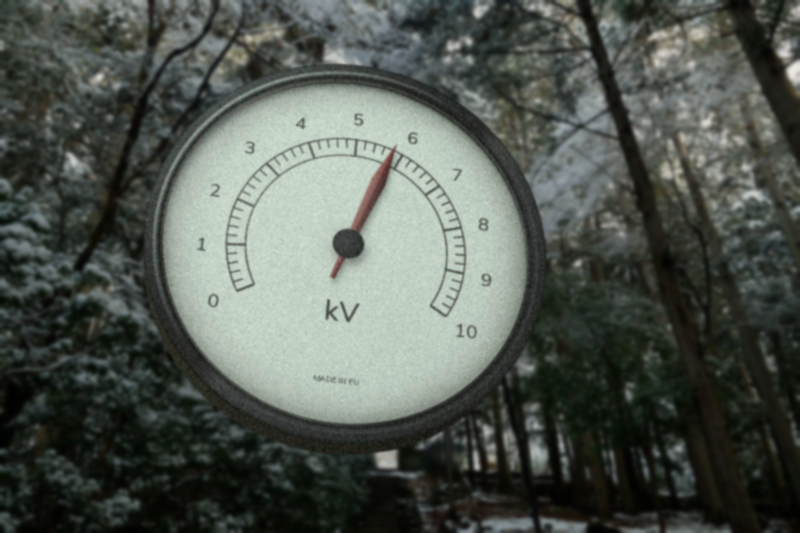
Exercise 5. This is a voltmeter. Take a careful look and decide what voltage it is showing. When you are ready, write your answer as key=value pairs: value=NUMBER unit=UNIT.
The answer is value=5.8 unit=kV
